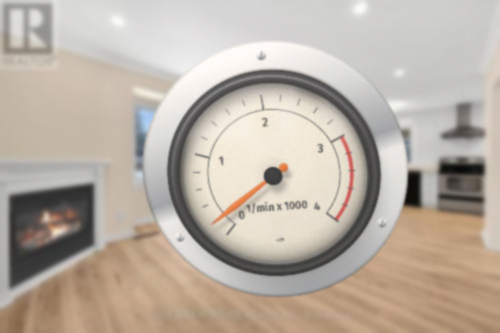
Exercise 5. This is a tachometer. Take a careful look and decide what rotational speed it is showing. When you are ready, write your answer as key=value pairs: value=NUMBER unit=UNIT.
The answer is value=200 unit=rpm
